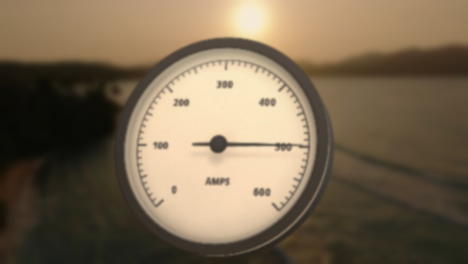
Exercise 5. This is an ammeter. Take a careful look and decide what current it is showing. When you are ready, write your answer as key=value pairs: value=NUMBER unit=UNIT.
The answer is value=500 unit=A
